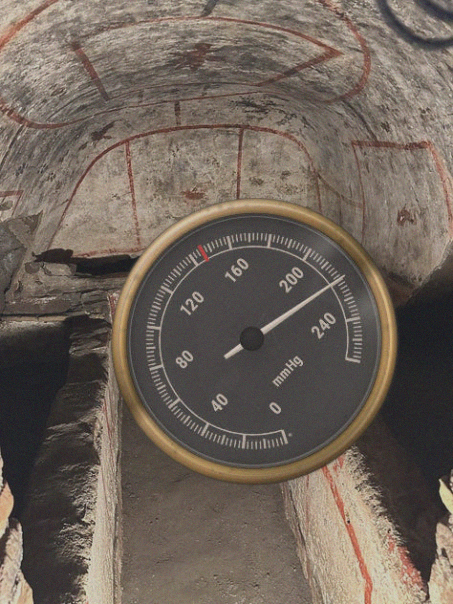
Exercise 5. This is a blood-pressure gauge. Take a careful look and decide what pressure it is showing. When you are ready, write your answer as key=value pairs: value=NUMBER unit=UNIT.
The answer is value=220 unit=mmHg
